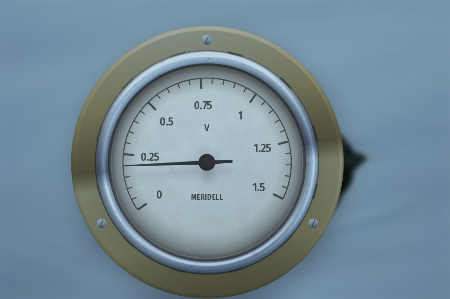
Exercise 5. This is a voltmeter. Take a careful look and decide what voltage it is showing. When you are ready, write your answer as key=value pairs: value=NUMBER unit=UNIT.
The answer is value=0.2 unit=V
